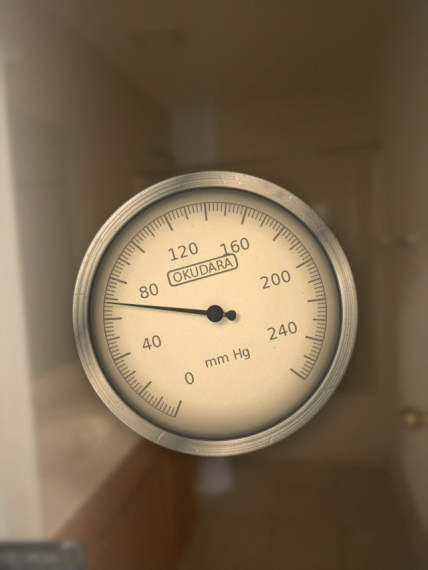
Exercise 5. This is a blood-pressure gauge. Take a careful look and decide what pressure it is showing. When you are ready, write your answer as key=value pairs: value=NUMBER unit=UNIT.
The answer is value=68 unit=mmHg
